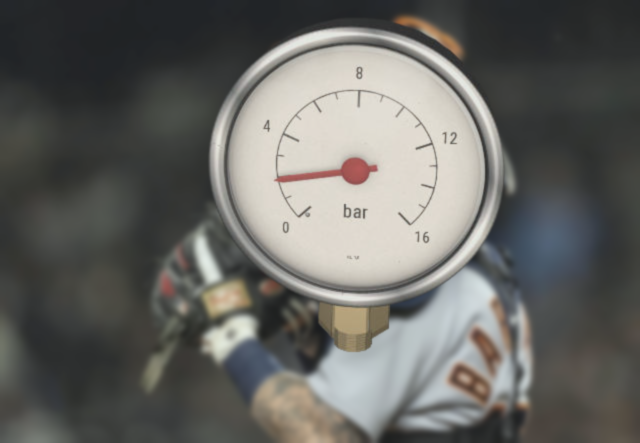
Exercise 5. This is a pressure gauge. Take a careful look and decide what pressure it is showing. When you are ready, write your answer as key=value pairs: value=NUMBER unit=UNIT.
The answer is value=2 unit=bar
